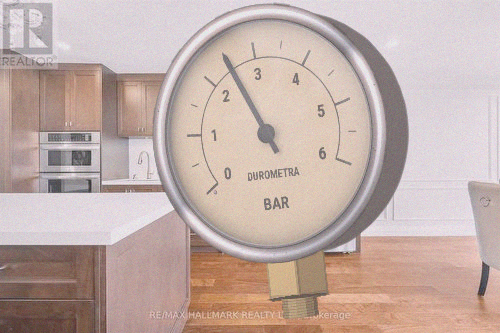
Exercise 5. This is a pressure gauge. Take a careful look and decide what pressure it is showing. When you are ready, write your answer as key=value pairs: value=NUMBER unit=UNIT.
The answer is value=2.5 unit=bar
